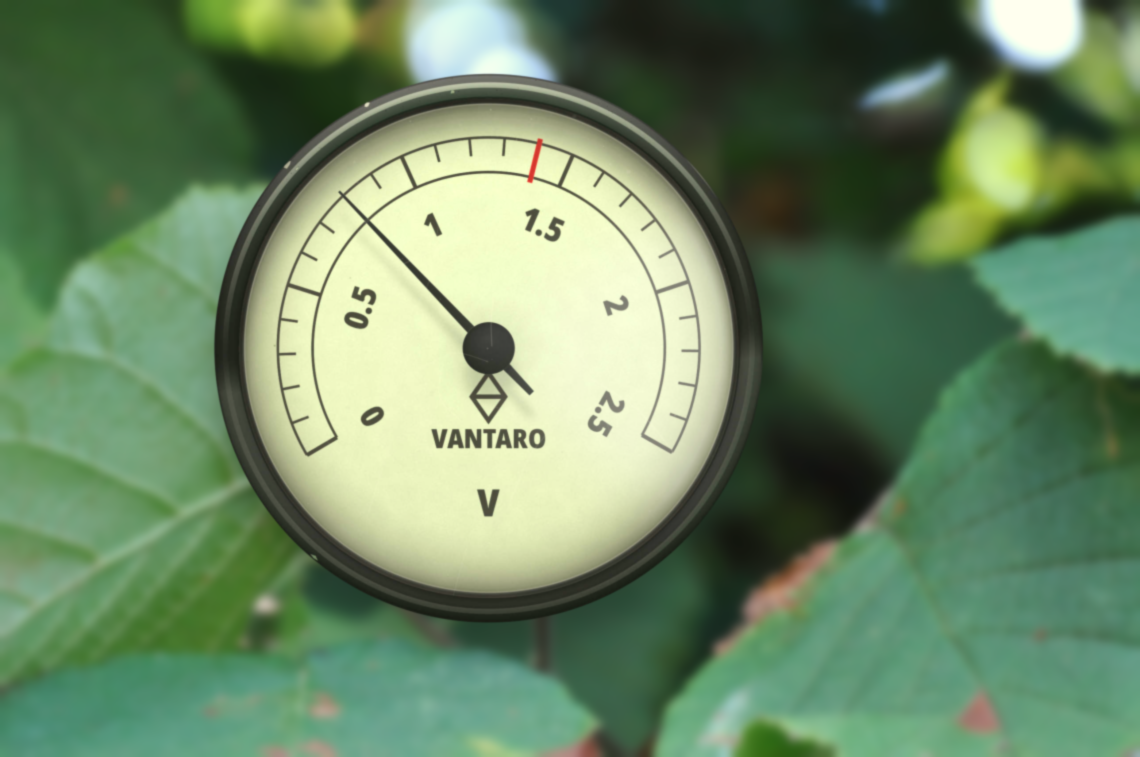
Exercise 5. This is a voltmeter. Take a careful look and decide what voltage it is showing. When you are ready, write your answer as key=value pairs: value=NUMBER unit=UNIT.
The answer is value=0.8 unit=V
